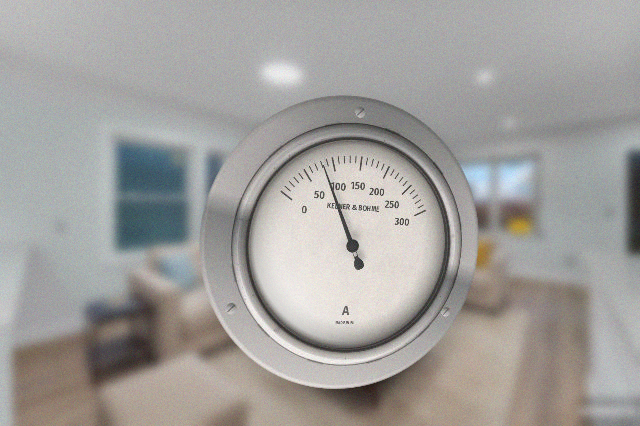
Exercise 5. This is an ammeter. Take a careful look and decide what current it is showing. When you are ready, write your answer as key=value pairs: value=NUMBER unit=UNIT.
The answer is value=80 unit=A
